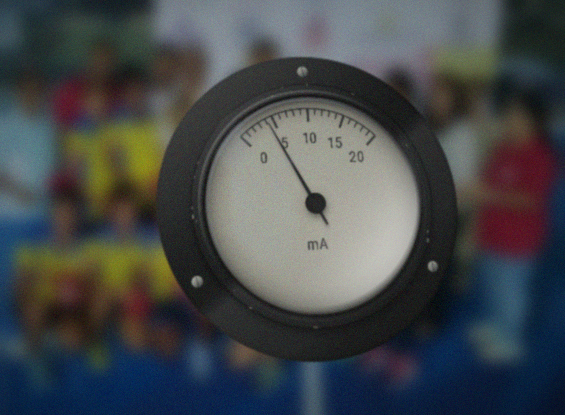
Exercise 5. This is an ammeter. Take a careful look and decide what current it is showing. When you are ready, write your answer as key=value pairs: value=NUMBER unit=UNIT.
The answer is value=4 unit=mA
